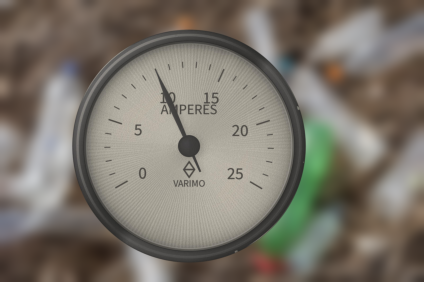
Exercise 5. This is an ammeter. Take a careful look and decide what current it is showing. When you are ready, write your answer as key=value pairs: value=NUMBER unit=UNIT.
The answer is value=10 unit=A
